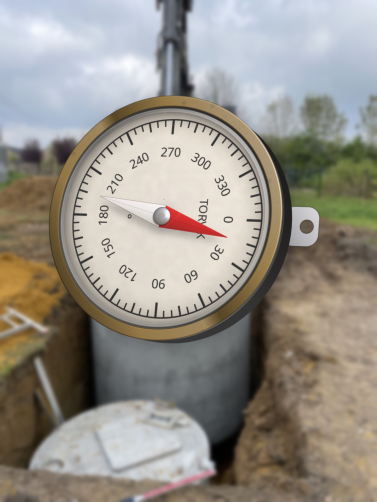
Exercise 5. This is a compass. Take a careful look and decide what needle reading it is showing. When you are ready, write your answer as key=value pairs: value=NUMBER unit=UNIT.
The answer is value=15 unit=°
